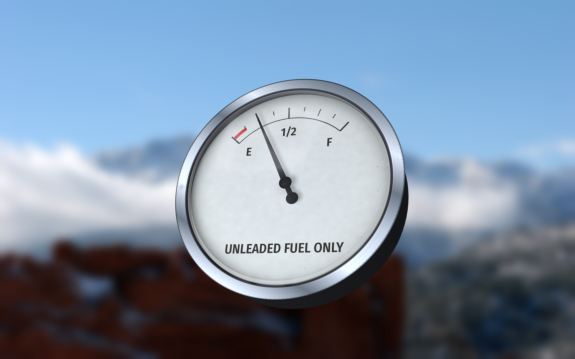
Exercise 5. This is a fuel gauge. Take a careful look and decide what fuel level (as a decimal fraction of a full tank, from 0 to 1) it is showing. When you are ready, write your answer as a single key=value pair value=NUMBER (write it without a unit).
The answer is value=0.25
